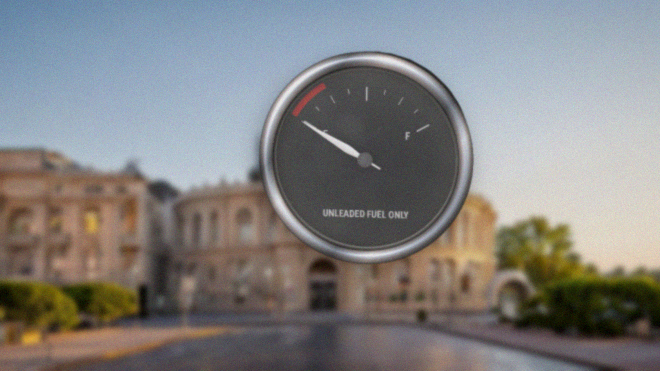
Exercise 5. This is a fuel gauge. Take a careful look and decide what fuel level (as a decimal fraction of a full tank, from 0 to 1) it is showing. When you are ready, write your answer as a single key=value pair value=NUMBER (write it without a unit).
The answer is value=0
